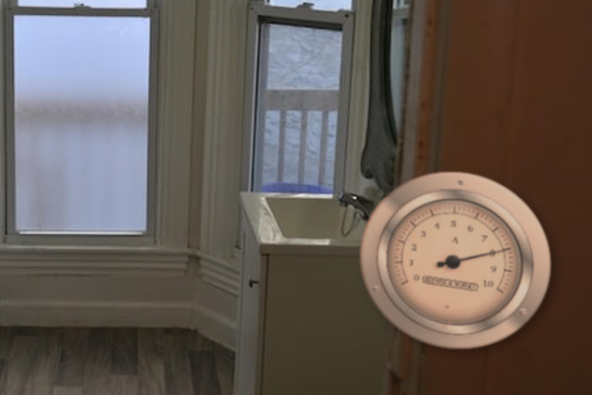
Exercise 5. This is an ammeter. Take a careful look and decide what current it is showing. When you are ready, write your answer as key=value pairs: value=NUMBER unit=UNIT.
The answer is value=8 unit=A
